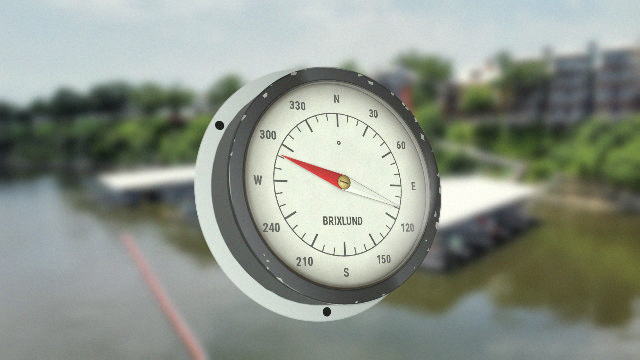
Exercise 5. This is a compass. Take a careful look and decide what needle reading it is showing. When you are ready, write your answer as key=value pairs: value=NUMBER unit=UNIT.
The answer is value=290 unit=°
